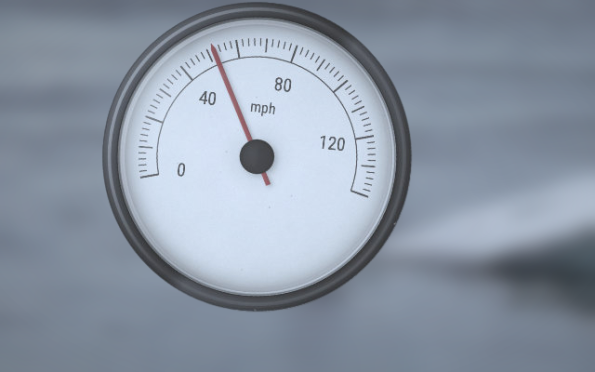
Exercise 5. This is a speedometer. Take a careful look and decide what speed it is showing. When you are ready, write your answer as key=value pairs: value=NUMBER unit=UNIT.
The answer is value=52 unit=mph
